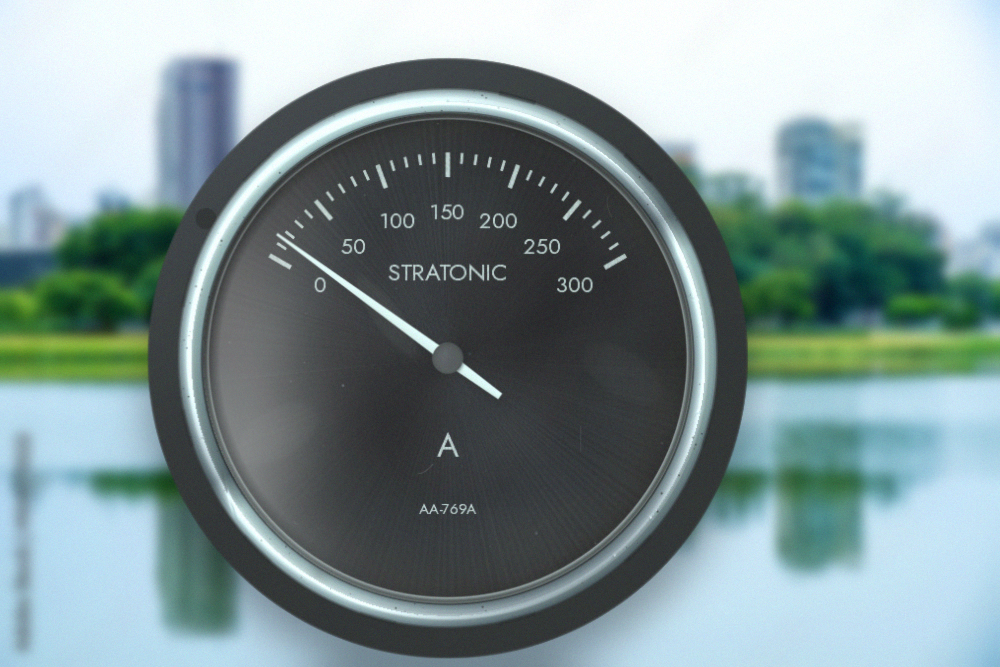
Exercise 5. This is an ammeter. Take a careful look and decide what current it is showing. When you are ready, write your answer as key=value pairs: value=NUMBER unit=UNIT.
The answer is value=15 unit=A
